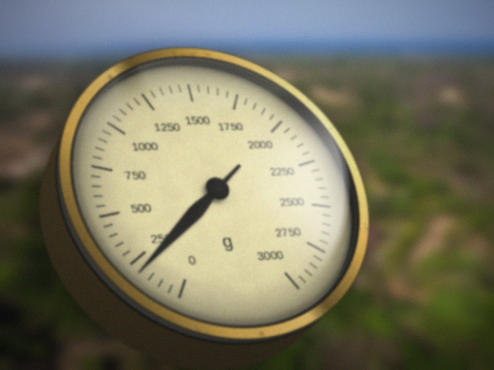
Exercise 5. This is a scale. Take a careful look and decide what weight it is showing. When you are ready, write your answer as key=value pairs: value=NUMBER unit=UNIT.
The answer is value=200 unit=g
